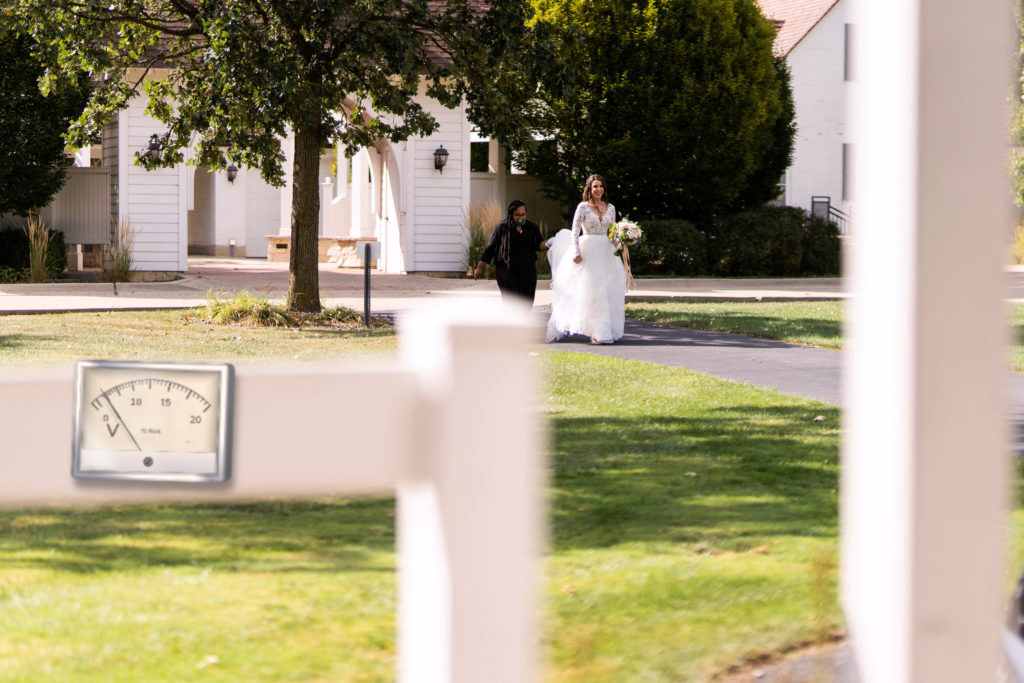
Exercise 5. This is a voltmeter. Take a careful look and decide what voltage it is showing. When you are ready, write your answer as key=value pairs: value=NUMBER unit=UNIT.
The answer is value=5 unit=V
